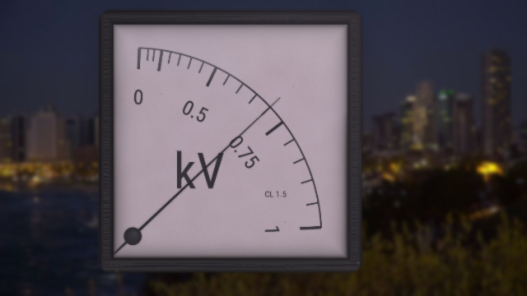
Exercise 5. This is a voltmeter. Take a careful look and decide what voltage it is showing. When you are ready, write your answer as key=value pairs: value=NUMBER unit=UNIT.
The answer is value=0.7 unit=kV
